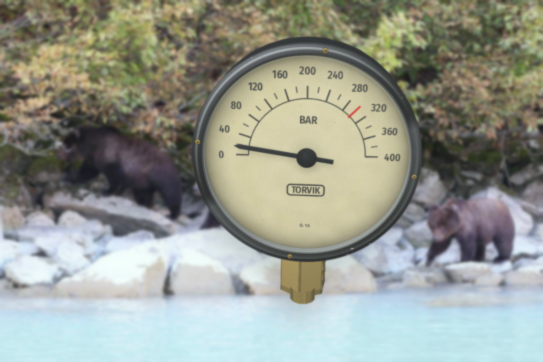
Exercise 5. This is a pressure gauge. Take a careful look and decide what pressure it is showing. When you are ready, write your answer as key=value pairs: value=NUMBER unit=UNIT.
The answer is value=20 unit=bar
